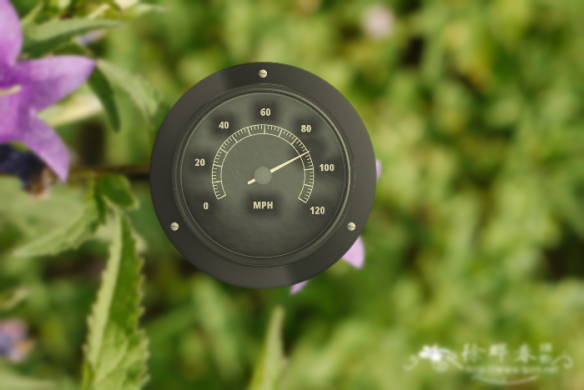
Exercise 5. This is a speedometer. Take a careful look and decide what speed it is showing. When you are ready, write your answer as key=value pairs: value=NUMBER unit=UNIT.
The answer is value=90 unit=mph
